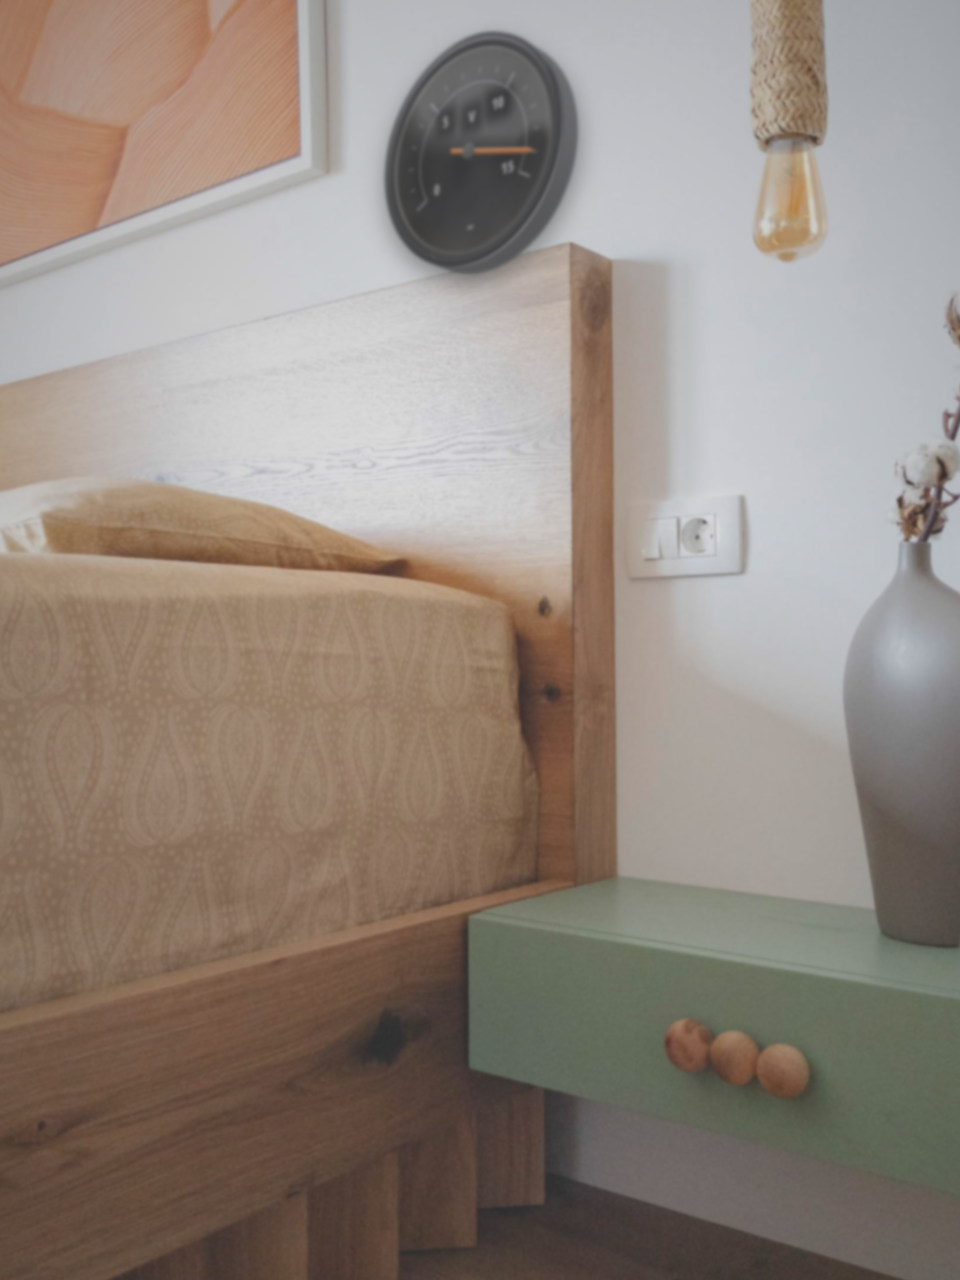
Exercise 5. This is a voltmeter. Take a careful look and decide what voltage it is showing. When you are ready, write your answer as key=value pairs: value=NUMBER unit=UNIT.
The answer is value=14 unit=V
